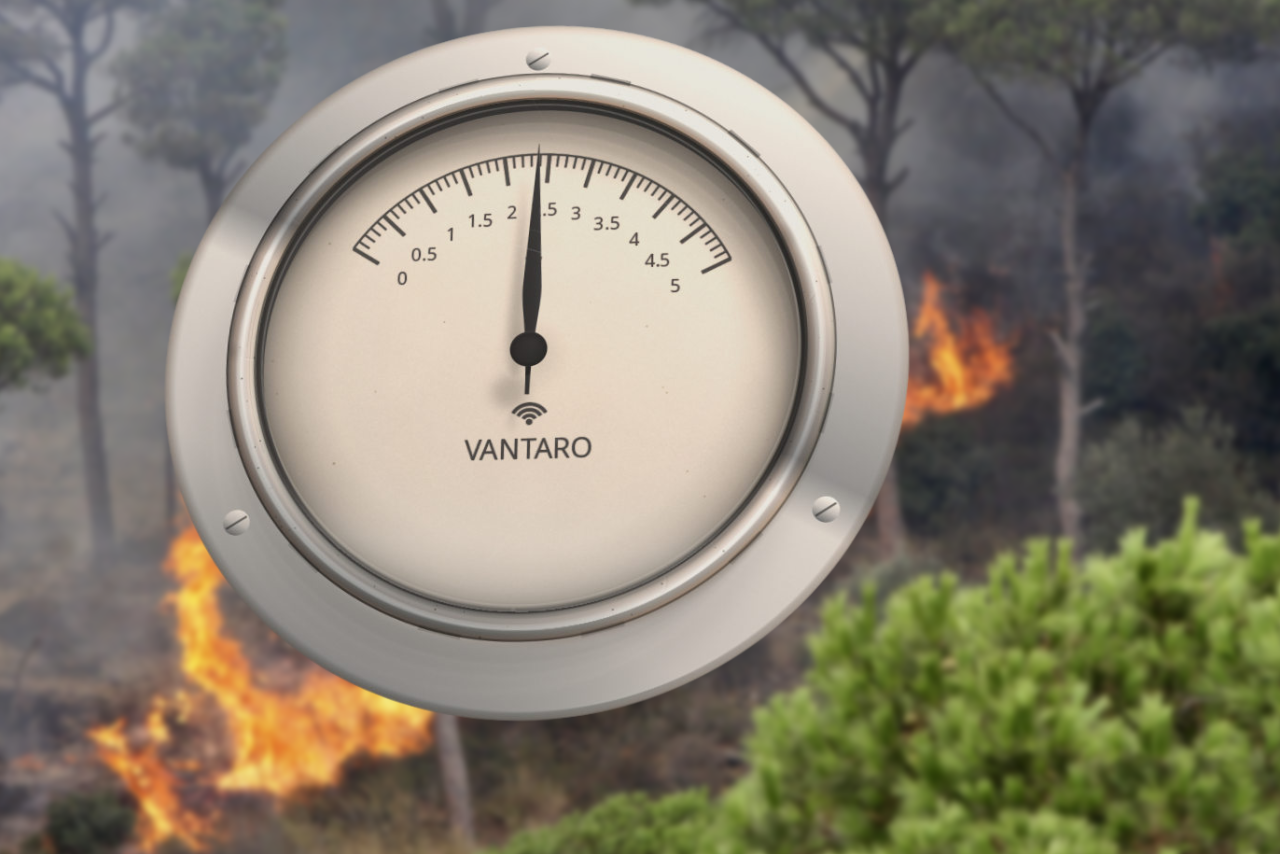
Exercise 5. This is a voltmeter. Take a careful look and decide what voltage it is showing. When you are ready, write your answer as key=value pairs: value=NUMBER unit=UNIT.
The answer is value=2.4 unit=V
